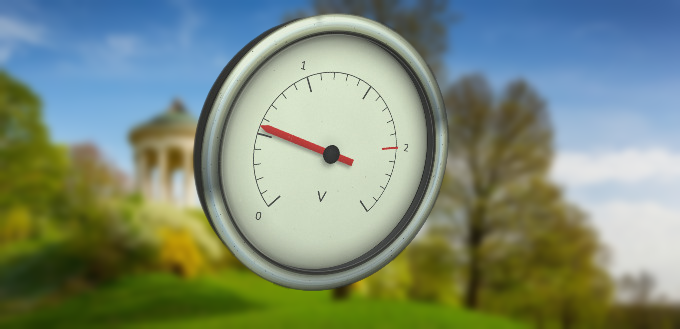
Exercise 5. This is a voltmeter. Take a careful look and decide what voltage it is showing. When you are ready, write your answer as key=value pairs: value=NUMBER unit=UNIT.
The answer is value=0.55 unit=V
